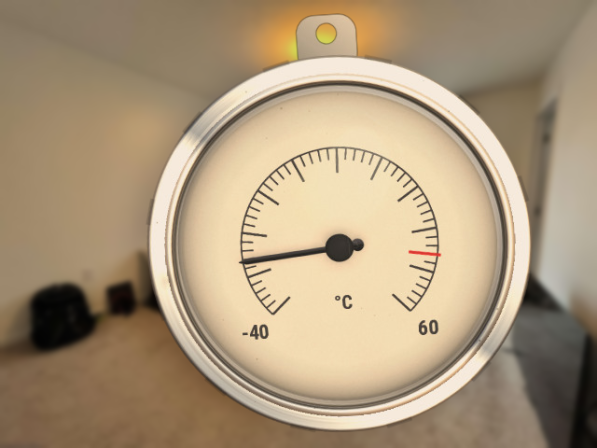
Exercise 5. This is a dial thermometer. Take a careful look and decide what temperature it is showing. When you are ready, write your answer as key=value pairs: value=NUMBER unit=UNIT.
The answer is value=-26 unit=°C
